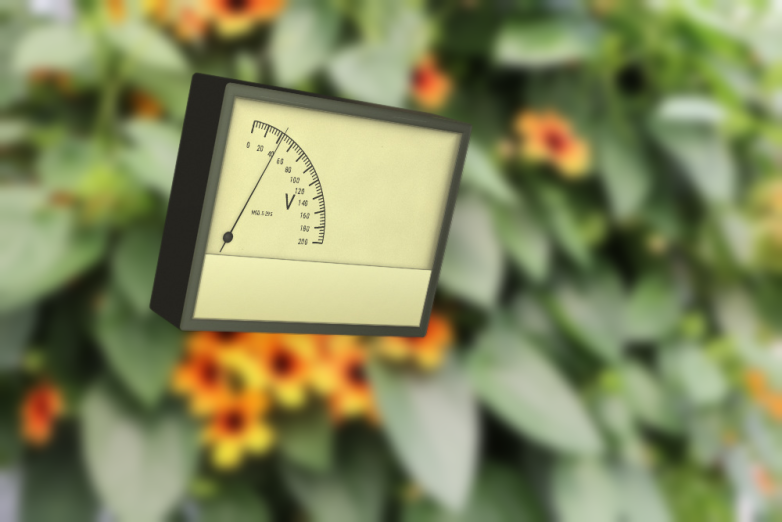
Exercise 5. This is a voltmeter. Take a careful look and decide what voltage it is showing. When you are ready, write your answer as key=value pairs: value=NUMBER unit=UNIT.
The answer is value=40 unit=V
